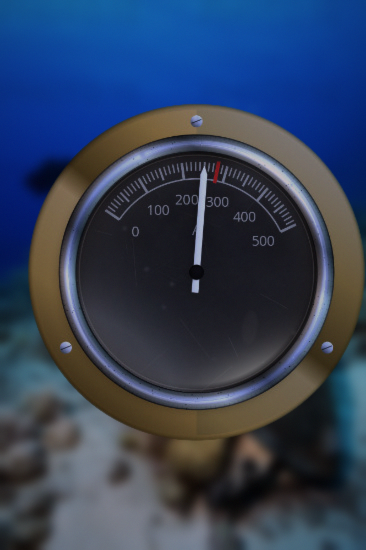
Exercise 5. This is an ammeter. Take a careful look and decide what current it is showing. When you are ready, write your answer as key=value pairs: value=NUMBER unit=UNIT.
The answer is value=250 unit=A
